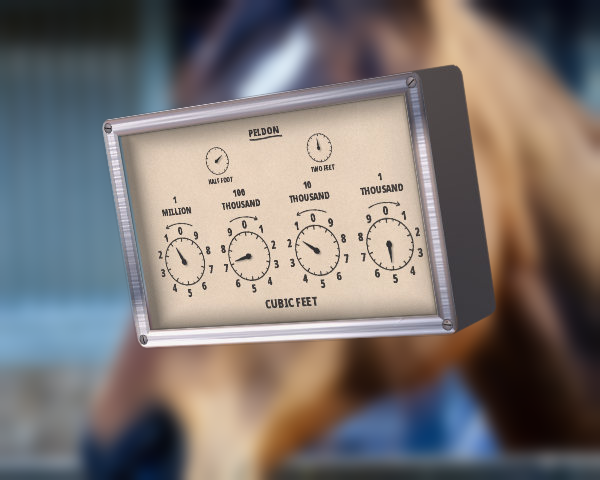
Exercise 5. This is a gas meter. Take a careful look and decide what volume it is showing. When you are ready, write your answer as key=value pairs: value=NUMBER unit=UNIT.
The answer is value=71500 unit=ft³
